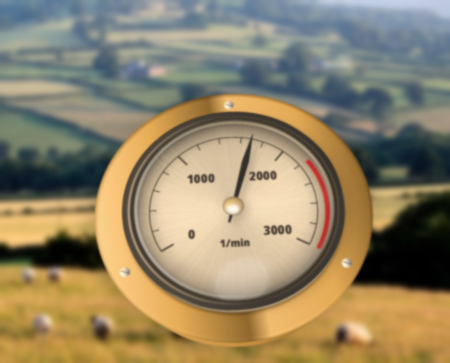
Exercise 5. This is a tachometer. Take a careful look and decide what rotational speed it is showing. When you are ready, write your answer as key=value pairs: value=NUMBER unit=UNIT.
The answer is value=1700 unit=rpm
